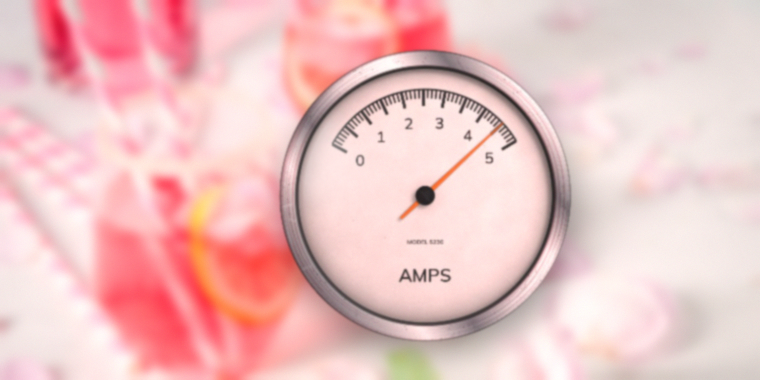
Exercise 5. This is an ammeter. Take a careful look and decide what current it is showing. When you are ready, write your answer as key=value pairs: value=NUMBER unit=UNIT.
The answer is value=4.5 unit=A
